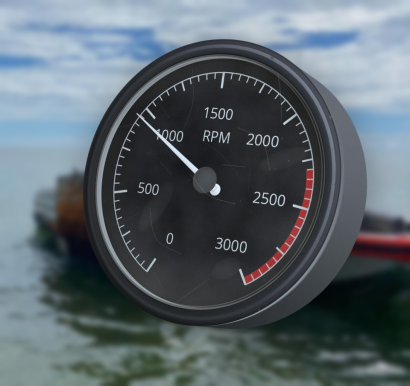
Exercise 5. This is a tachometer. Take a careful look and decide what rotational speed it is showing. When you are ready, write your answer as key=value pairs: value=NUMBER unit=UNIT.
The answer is value=950 unit=rpm
